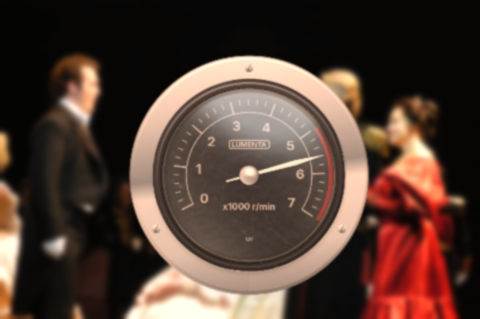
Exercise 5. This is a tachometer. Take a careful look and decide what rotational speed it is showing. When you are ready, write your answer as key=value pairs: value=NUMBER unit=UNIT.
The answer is value=5600 unit=rpm
